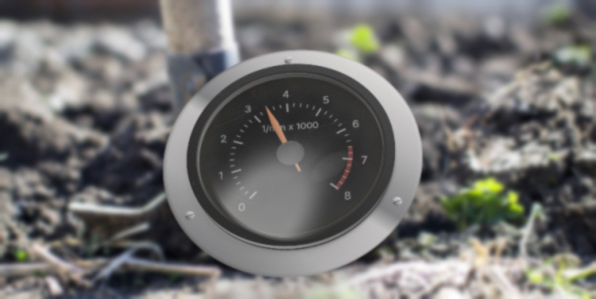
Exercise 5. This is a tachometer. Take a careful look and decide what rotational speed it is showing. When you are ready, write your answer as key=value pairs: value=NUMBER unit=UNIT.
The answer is value=3400 unit=rpm
